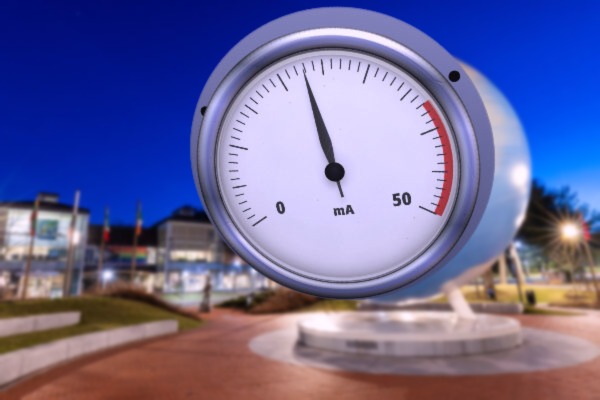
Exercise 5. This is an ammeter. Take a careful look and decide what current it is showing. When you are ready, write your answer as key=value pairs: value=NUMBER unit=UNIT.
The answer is value=23 unit=mA
